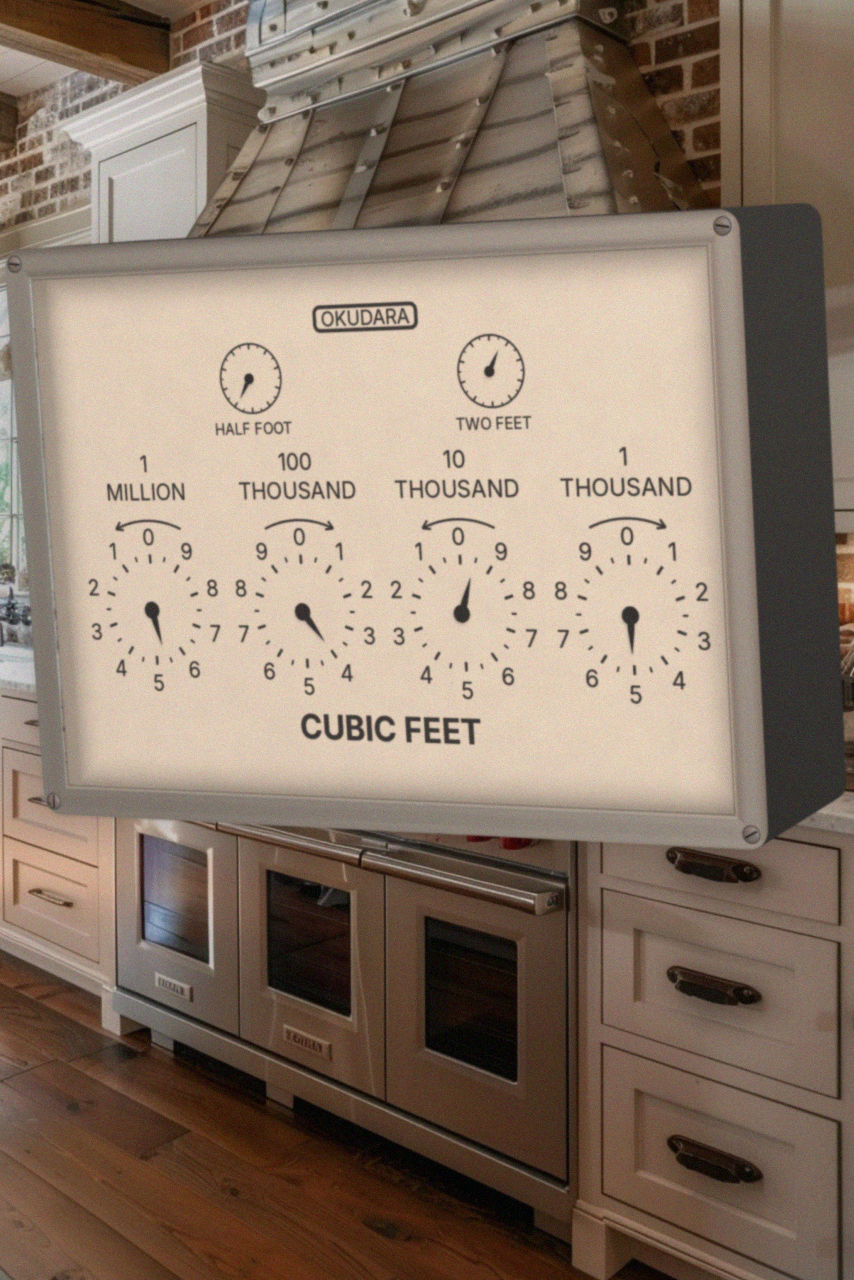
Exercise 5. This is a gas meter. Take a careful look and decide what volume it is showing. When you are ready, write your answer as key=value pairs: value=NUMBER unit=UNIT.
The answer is value=539500 unit=ft³
